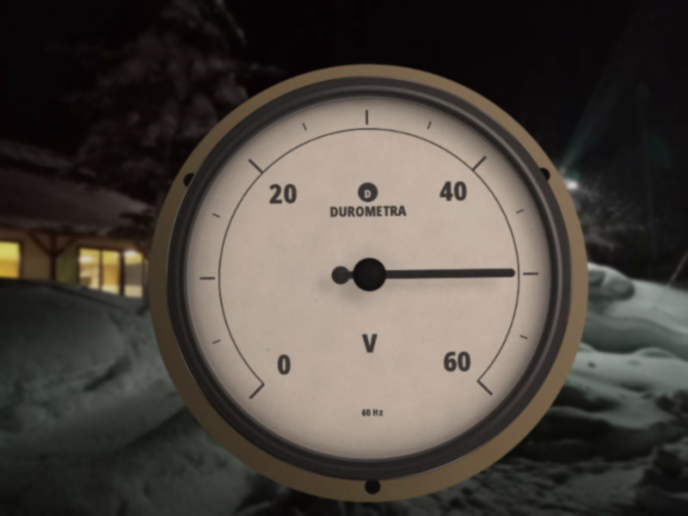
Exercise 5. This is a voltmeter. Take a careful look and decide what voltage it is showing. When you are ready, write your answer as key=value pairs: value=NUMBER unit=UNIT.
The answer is value=50 unit=V
